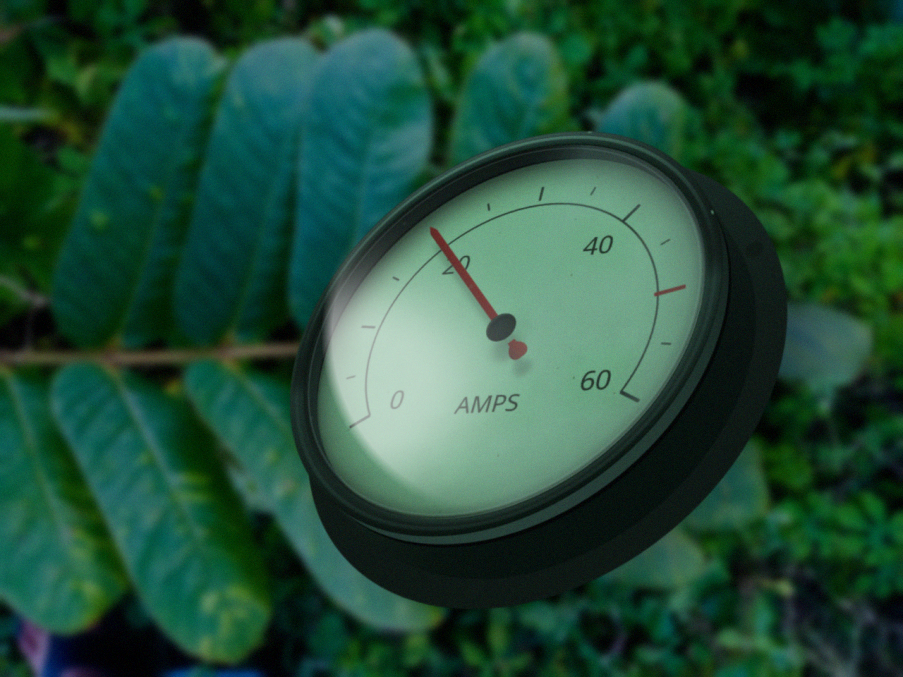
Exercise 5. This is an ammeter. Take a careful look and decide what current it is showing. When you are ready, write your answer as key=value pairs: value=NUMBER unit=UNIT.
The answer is value=20 unit=A
